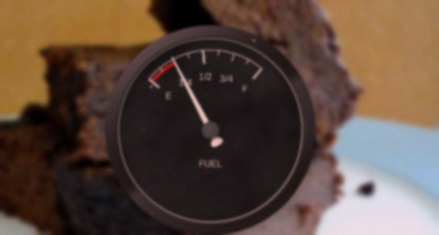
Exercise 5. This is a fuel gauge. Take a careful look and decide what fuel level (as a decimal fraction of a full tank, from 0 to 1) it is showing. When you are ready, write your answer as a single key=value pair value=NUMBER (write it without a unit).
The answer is value=0.25
